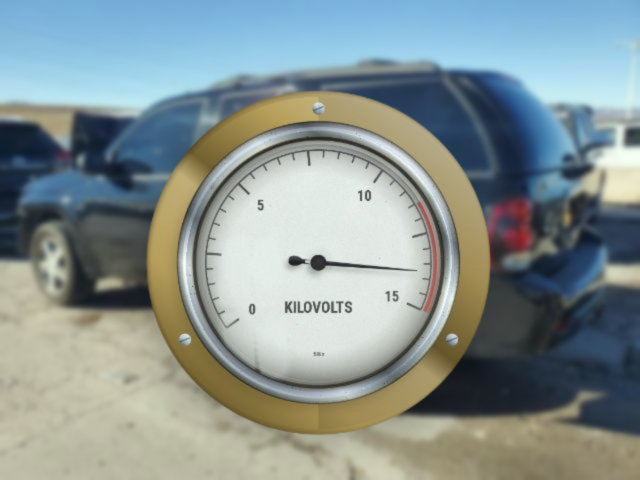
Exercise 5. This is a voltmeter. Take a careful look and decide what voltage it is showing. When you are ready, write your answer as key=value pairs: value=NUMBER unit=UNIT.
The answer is value=13.75 unit=kV
